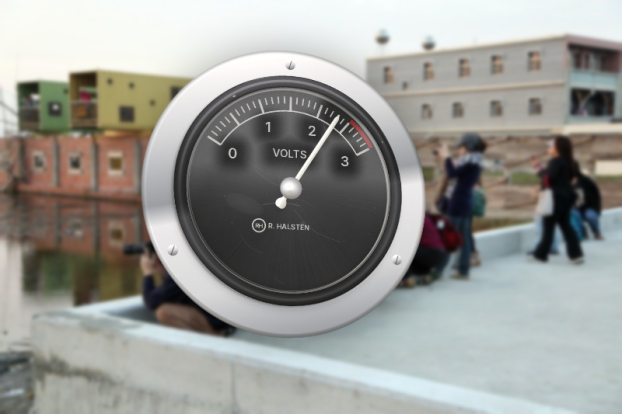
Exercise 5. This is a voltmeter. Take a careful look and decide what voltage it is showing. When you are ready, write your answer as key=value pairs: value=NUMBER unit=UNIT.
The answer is value=2.3 unit=V
